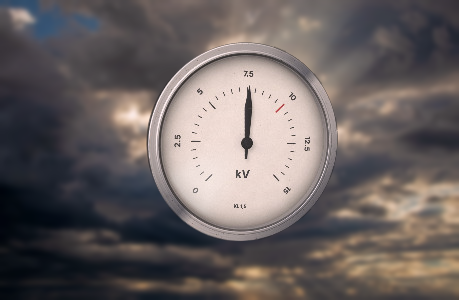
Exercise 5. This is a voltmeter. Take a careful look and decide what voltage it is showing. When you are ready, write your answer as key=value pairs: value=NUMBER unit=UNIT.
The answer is value=7.5 unit=kV
